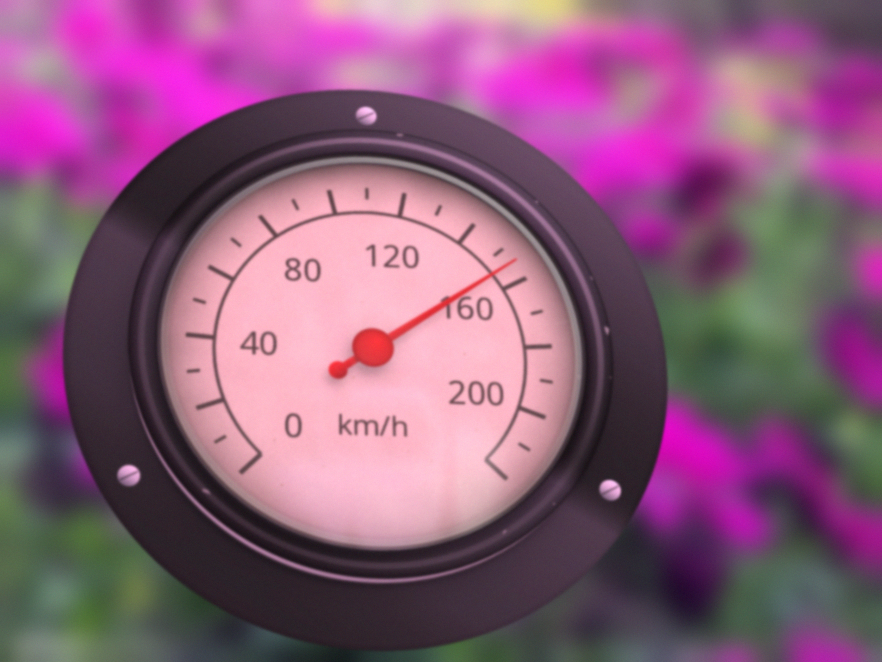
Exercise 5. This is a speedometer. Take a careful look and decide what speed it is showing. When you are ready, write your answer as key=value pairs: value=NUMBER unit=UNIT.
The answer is value=155 unit=km/h
